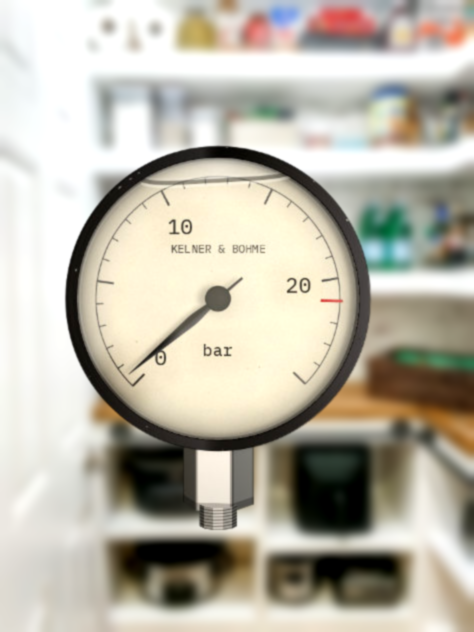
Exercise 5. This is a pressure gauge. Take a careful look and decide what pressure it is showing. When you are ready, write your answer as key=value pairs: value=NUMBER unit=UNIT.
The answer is value=0.5 unit=bar
